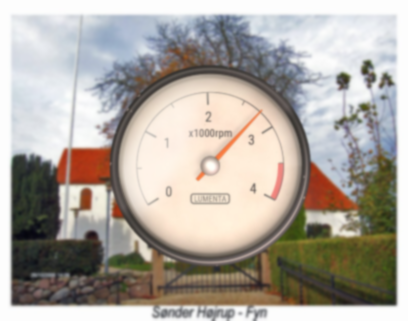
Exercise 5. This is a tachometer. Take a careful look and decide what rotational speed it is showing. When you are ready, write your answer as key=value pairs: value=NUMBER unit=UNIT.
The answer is value=2750 unit=rpm
